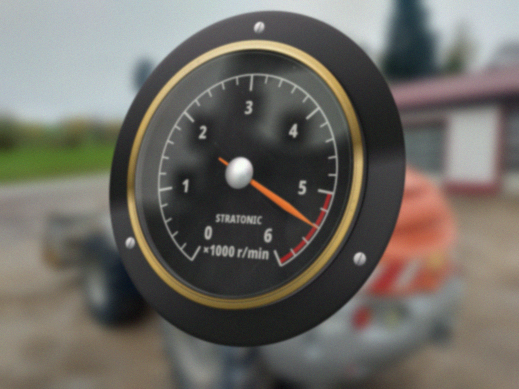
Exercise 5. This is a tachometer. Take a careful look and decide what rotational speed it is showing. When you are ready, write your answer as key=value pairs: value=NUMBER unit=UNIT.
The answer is value=5400 unit=rpm
